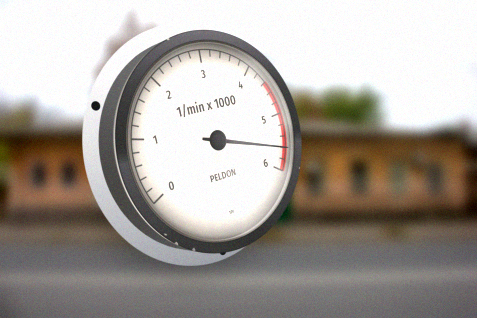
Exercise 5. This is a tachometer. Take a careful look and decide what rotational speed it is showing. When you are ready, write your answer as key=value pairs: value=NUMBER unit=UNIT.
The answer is value=5600 unit=rpm
